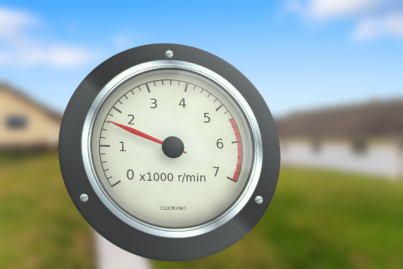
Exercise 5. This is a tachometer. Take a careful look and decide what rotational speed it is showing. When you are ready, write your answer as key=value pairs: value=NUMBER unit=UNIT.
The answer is value=1600 unit=rpm
